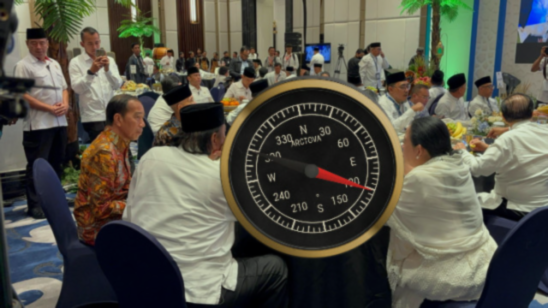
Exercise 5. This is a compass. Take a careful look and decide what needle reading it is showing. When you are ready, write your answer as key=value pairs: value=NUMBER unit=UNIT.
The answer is value=120 unit=°
